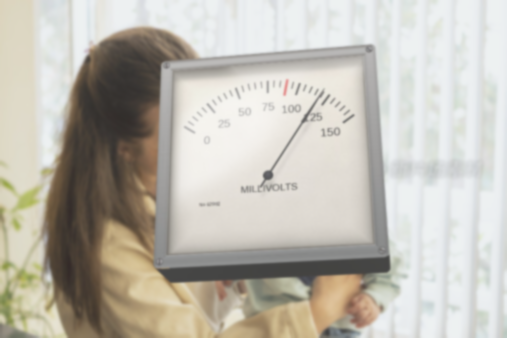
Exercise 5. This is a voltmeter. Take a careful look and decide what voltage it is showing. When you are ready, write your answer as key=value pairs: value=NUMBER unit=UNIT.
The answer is value=120 unit=mV
